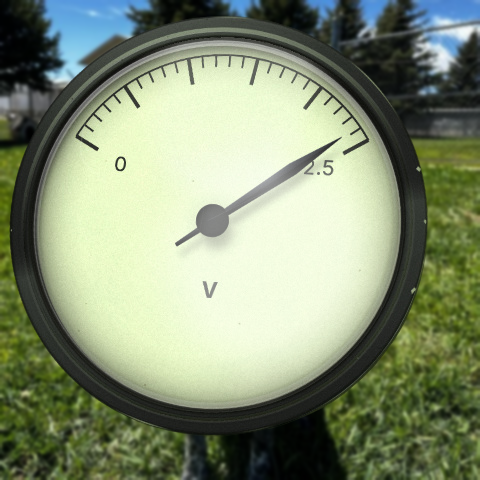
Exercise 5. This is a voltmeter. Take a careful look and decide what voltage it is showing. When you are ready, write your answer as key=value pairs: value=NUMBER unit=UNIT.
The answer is value=2.4 unit=V
